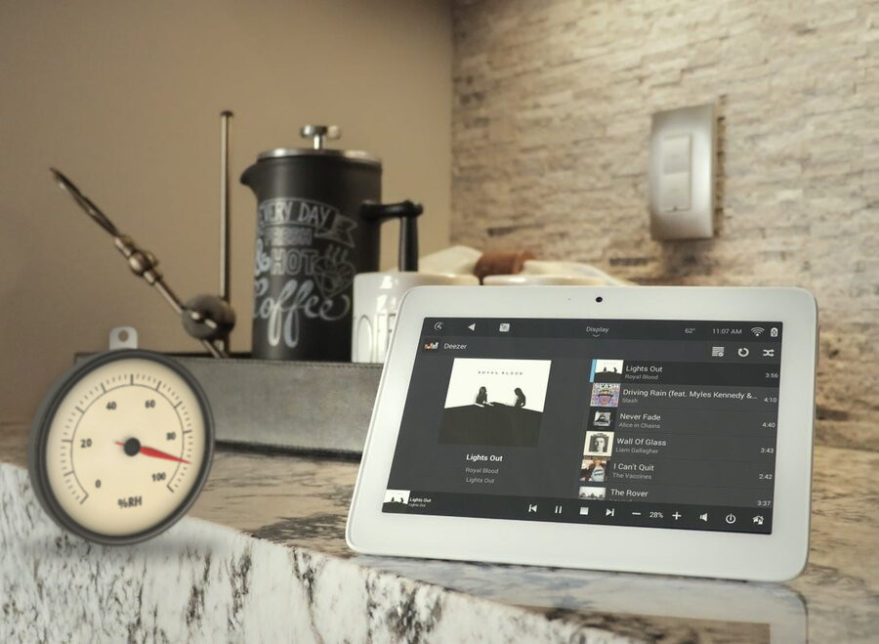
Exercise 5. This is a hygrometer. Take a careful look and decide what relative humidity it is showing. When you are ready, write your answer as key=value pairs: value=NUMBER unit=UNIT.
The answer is value=90 unit=%
